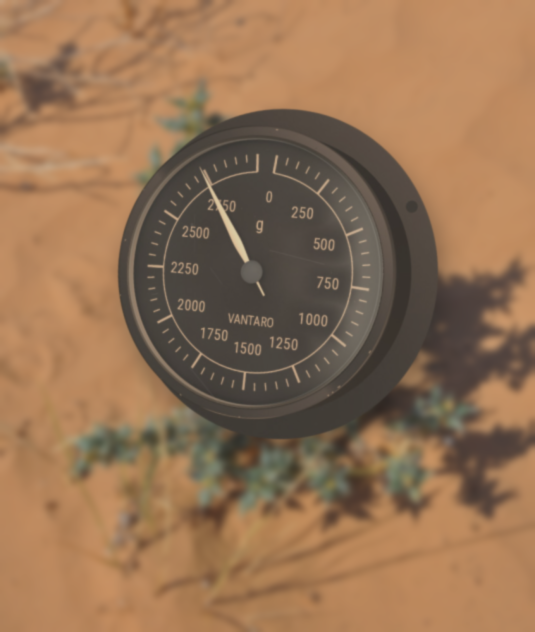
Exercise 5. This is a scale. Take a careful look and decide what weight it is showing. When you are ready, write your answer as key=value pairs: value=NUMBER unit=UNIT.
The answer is value=2750 unit=g
